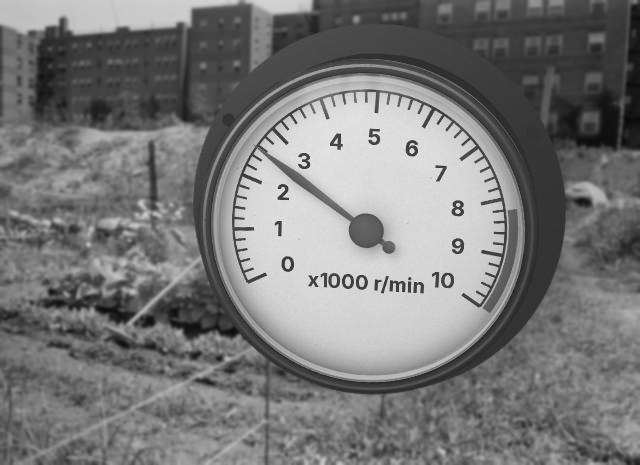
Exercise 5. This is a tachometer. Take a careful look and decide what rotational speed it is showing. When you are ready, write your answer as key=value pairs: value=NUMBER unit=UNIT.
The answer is value=2600 unit=rpm
